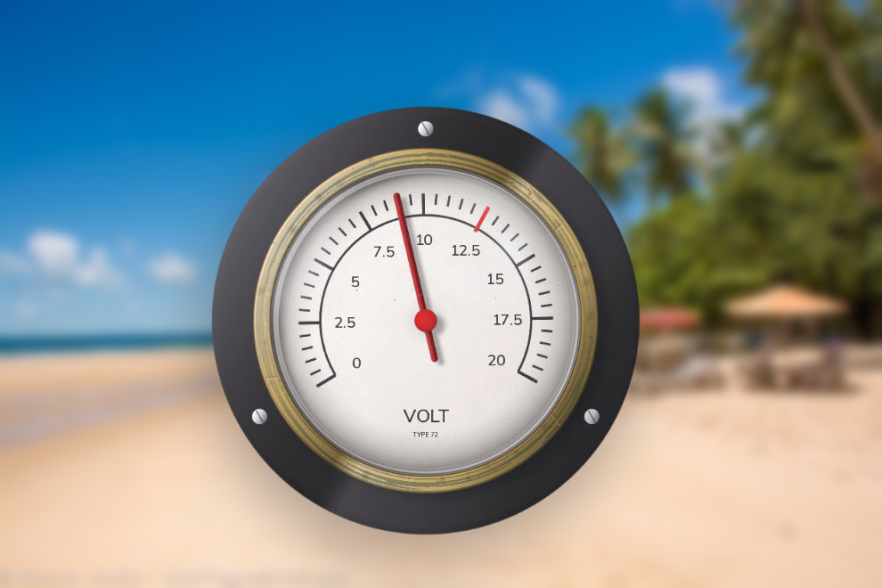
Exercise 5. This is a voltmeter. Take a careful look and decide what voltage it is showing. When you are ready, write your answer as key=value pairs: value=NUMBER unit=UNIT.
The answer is value=9 unit=V
